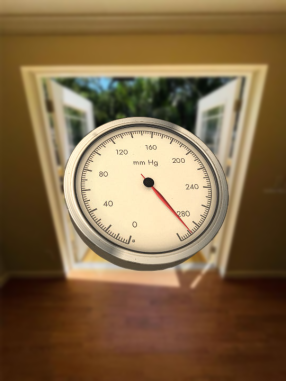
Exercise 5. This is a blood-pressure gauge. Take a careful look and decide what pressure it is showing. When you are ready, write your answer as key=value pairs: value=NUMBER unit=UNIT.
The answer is value=290 unit=mmHg
